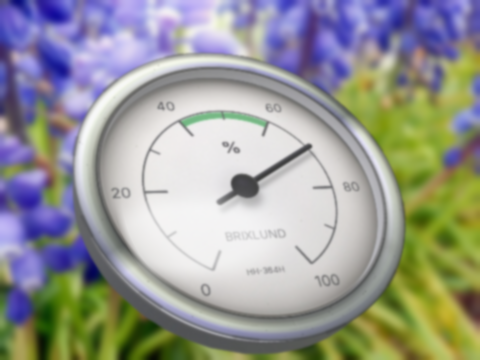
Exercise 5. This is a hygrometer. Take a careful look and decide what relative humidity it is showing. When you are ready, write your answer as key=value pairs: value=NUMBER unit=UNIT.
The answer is value=70 unit=%
